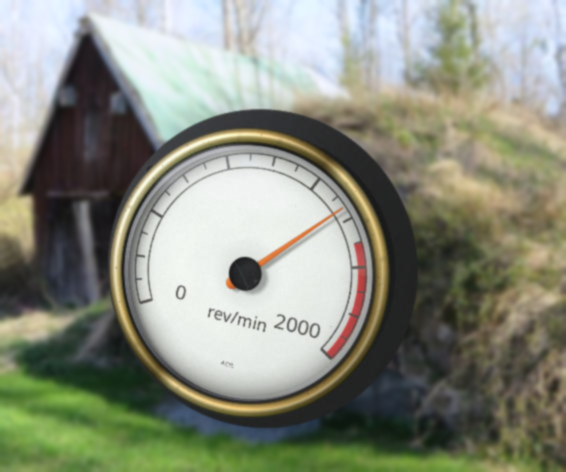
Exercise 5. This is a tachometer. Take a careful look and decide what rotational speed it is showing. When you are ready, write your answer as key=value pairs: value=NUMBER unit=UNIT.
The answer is value=1350 unit=rpm
